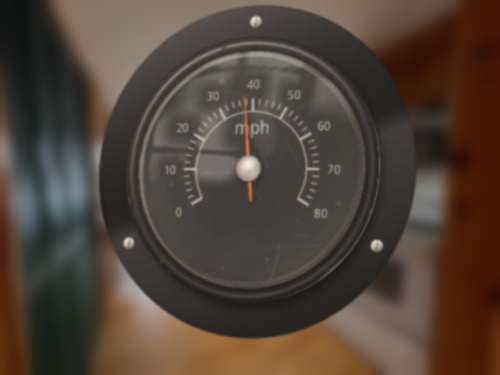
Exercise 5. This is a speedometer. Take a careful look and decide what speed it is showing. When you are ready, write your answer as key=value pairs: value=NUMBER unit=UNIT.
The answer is value=38 unit=mph
